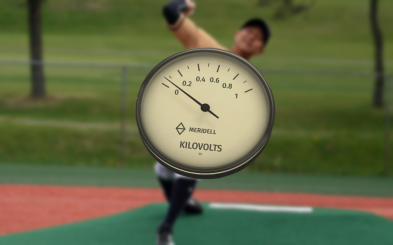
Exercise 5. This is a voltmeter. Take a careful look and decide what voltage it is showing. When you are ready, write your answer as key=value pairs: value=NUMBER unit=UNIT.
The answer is value=0.05 unit=kV
